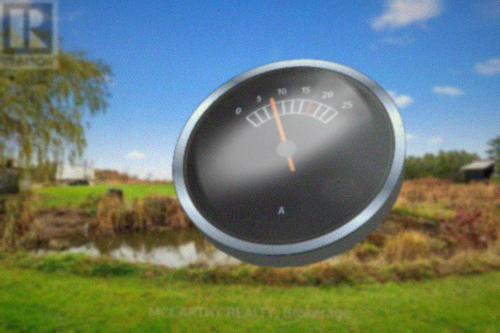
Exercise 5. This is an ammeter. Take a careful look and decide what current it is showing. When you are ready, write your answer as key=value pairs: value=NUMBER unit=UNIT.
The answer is value=7.5 unit=A
